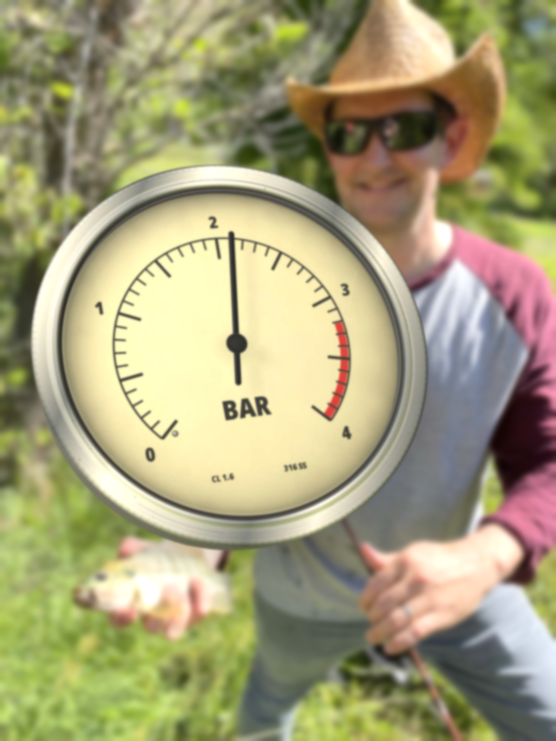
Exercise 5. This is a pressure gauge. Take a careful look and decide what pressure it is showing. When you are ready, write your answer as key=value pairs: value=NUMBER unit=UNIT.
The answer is value=2.1 unit=bar
